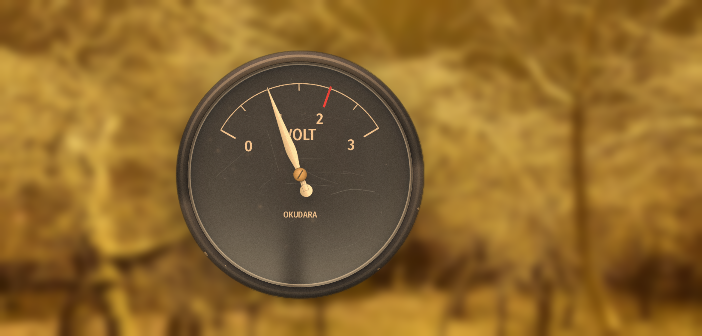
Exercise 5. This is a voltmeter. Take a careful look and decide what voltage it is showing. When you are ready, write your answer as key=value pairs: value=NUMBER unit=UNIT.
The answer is value=1 unit=V
